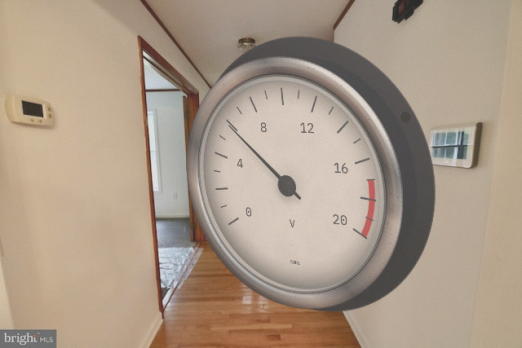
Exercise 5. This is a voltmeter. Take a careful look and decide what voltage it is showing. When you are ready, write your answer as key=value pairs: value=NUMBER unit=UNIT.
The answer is value=6 unit=V
